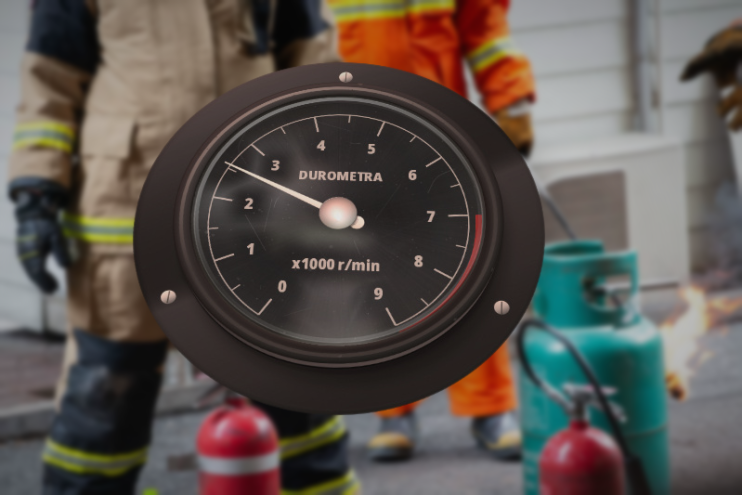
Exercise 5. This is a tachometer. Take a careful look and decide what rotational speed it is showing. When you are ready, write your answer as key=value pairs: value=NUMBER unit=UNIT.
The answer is value=2500 unit=rpm
